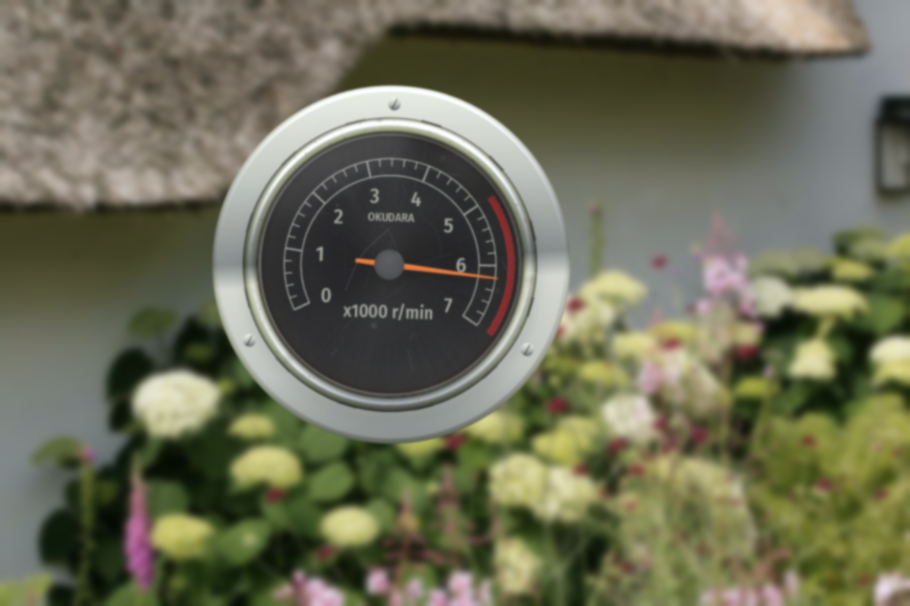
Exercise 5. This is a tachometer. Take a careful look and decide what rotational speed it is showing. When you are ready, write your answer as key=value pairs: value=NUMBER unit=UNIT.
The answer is value=6200 unit=rpm
